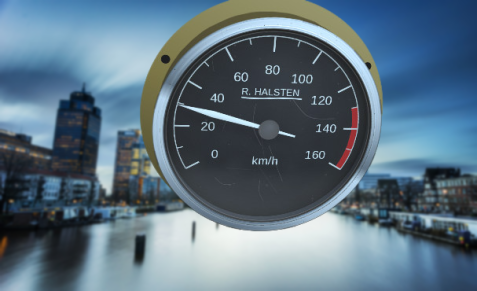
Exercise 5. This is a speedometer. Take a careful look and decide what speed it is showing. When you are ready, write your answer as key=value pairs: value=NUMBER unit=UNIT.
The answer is value=30 unit=km/h
